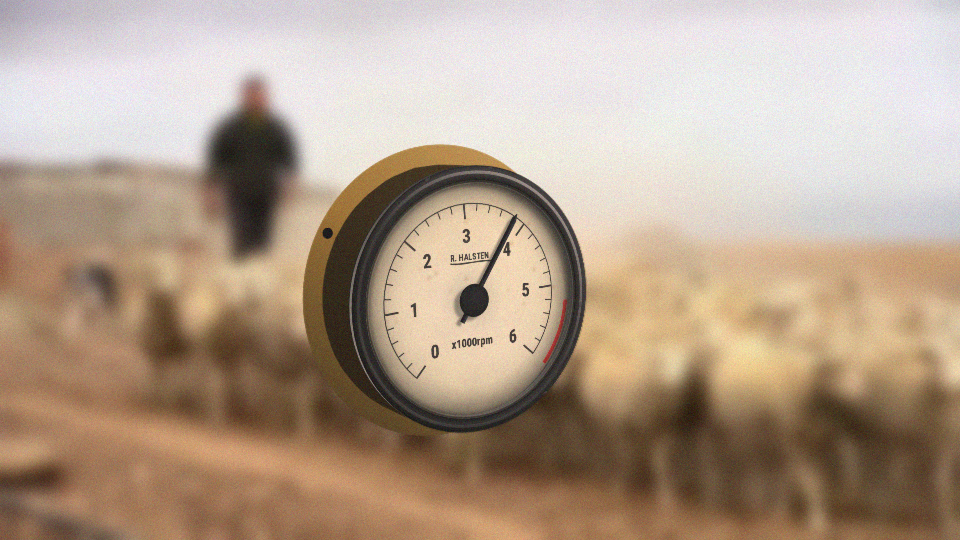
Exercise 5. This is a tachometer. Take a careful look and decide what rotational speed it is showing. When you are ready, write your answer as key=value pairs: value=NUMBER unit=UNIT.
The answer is value=3800 unit=rpm
